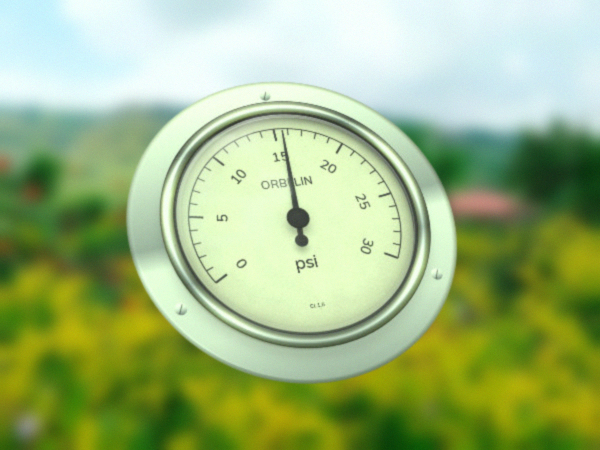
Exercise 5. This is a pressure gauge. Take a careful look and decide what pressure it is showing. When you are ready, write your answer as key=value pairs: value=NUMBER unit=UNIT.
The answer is value=15.5 unit=psi
